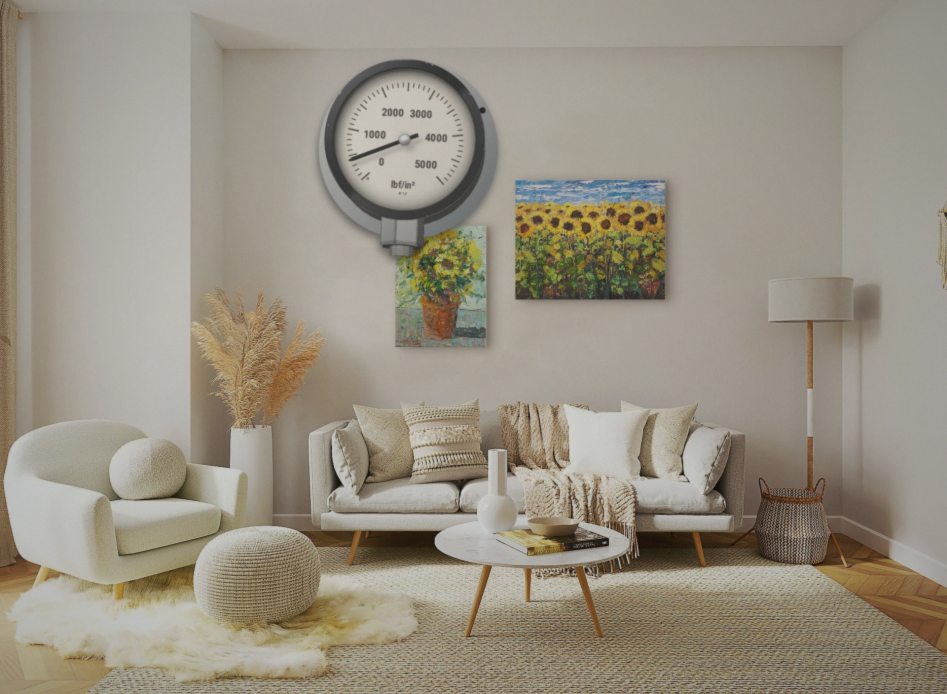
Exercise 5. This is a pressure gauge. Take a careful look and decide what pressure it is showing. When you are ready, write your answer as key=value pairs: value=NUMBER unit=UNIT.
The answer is value=400 unit=psi
